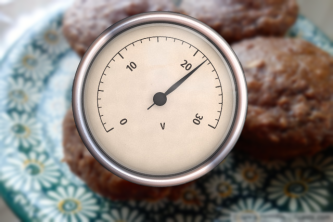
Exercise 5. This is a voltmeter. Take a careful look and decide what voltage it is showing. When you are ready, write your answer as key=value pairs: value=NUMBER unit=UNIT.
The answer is value=21.5 unit=V
